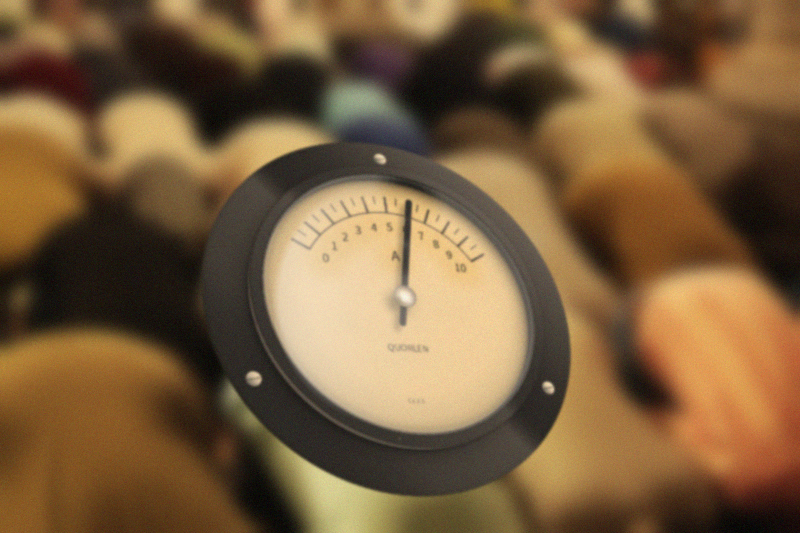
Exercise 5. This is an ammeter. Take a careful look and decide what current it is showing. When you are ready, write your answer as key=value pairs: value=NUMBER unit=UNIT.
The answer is value=6 unit=A
